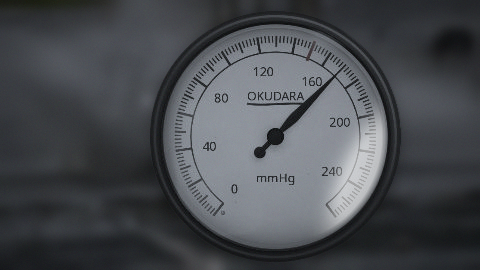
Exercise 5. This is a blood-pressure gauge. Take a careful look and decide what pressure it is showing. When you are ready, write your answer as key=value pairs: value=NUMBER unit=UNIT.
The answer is value=170 unit=mmHg
